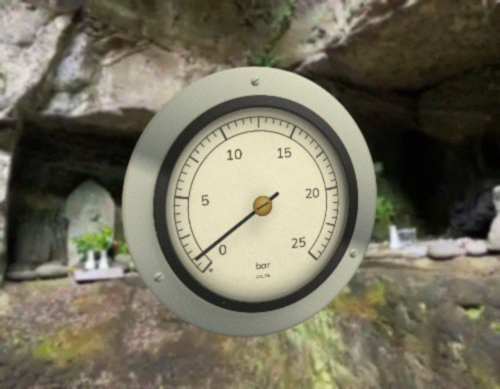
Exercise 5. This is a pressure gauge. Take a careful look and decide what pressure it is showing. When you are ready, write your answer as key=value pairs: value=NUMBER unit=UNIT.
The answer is value=1 unit=bar
